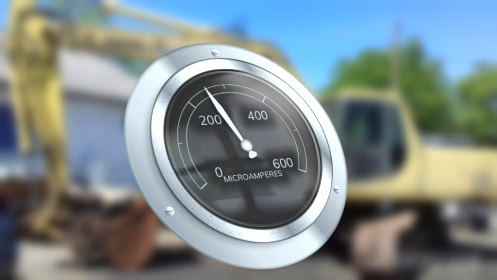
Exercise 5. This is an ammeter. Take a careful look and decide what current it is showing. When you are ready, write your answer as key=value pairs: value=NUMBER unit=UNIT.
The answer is value=250 unit=µA
